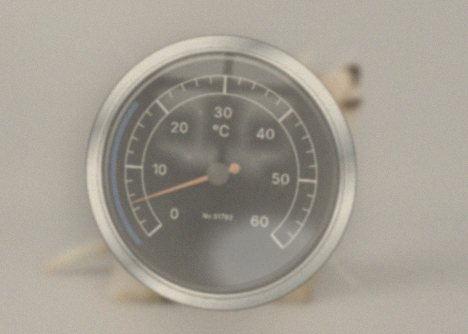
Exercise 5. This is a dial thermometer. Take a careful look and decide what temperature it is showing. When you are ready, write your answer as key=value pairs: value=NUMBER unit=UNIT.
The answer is value=5 unit=°C
